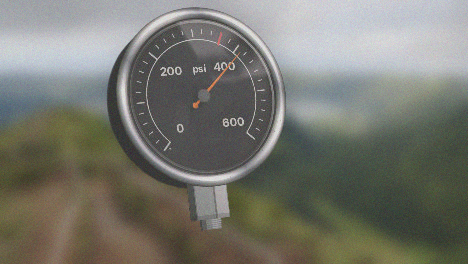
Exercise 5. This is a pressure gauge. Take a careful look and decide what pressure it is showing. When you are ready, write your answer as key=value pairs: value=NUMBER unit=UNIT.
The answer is value=410 unit=psi
